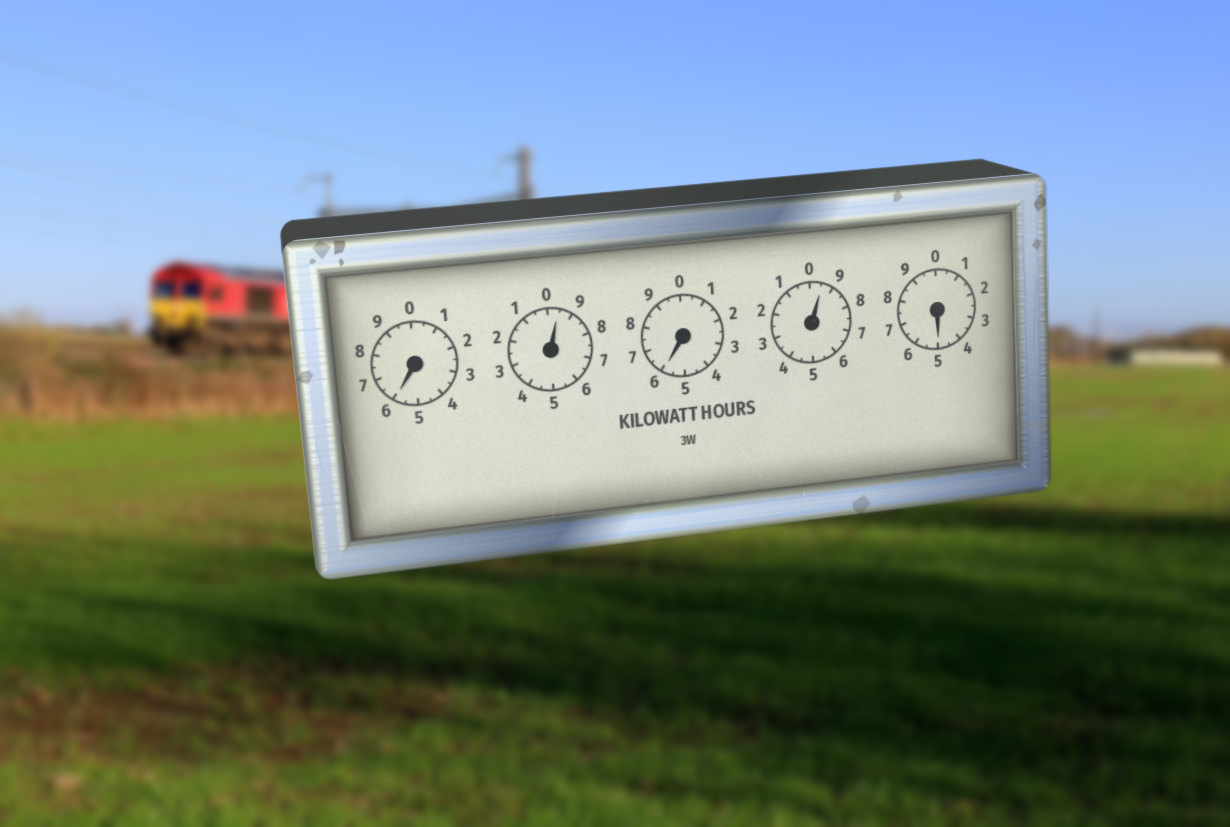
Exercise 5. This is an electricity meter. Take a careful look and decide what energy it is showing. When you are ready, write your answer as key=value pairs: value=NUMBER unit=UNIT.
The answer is value=59595 unit=kWh
